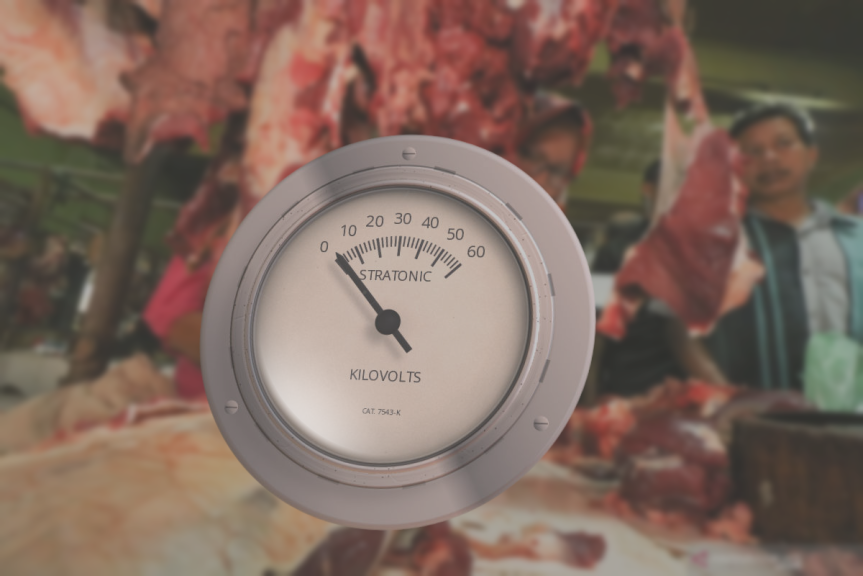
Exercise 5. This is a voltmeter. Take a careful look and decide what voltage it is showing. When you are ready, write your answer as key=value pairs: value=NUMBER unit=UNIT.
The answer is value=2 unit=kV
